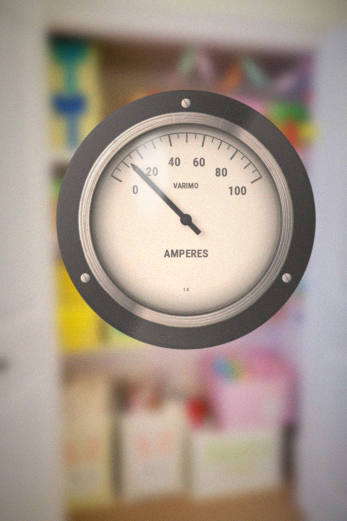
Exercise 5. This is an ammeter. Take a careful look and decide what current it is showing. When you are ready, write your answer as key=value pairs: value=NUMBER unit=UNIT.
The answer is value=12.5 unit=A
